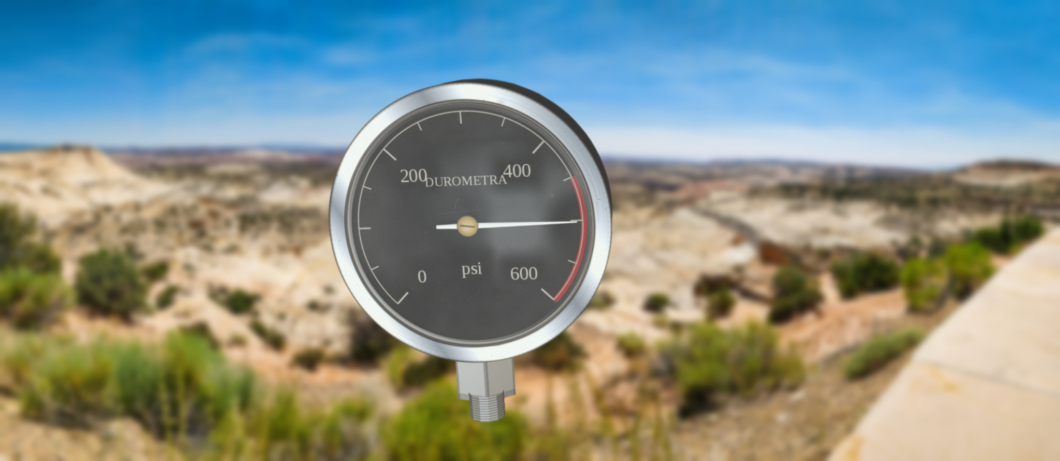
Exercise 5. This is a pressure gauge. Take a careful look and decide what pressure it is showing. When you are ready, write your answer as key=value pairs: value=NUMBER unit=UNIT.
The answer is value=500 unit=psi
